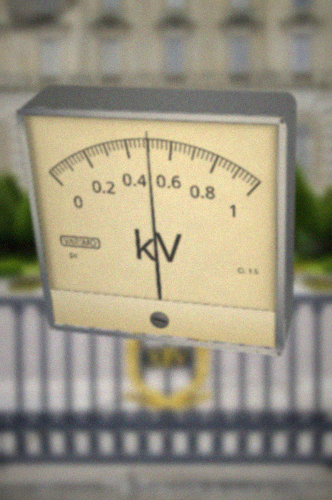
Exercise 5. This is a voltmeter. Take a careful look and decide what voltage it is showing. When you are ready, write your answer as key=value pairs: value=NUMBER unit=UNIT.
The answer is value=0.5 unit=kV
